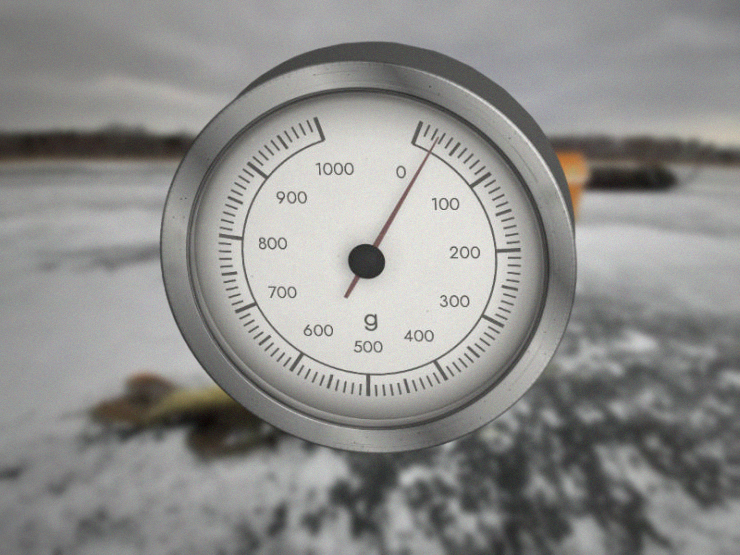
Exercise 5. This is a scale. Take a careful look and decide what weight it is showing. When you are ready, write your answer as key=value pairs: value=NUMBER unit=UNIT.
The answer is value=25 unit=g
